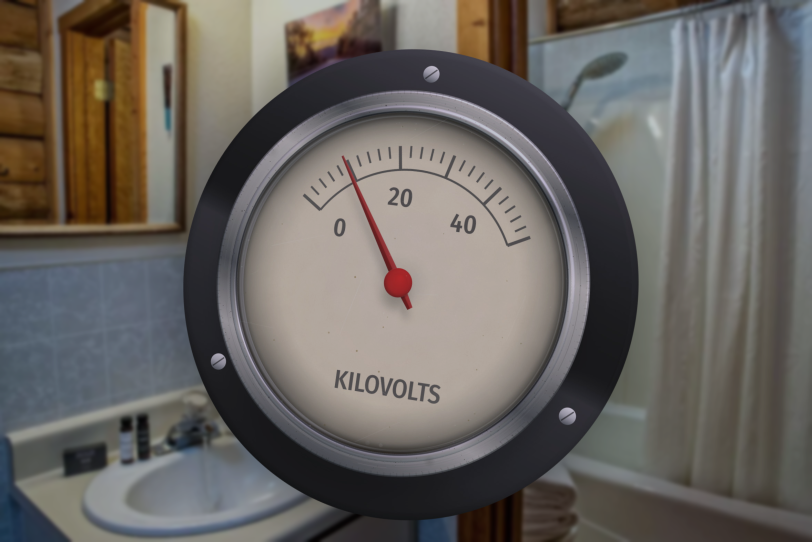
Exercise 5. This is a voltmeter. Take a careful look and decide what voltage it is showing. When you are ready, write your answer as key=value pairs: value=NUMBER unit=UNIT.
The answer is value=10 unit=kV
